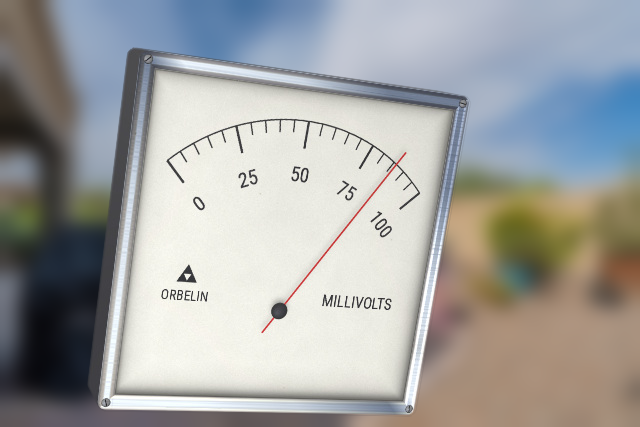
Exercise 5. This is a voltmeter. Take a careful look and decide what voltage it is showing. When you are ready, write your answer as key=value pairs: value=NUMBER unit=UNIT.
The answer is value=85 unit=mV
